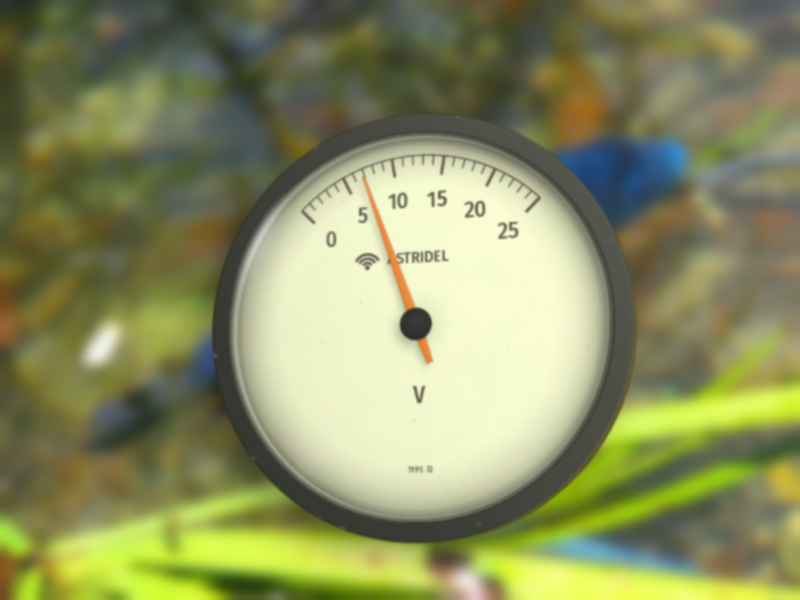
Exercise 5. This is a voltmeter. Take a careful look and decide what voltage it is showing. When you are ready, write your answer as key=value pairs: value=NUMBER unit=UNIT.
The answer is value=7 unit=V
